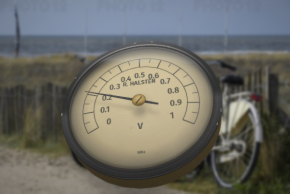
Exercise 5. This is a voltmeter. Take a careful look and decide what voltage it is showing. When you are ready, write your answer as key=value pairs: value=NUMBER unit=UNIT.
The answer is value=0.2 unit=V
